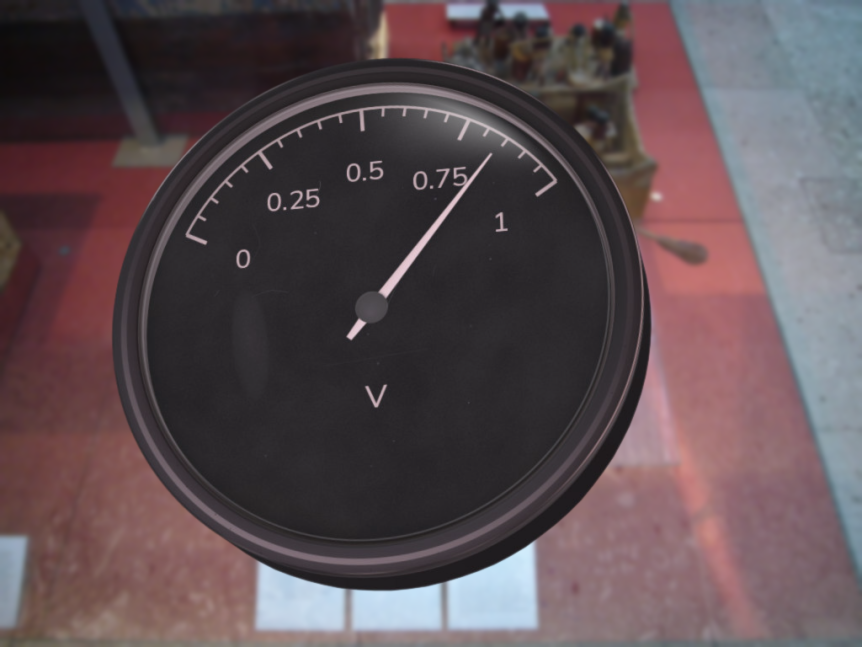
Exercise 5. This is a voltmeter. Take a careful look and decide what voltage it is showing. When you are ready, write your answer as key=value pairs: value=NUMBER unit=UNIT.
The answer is value=0.85 unit=V
